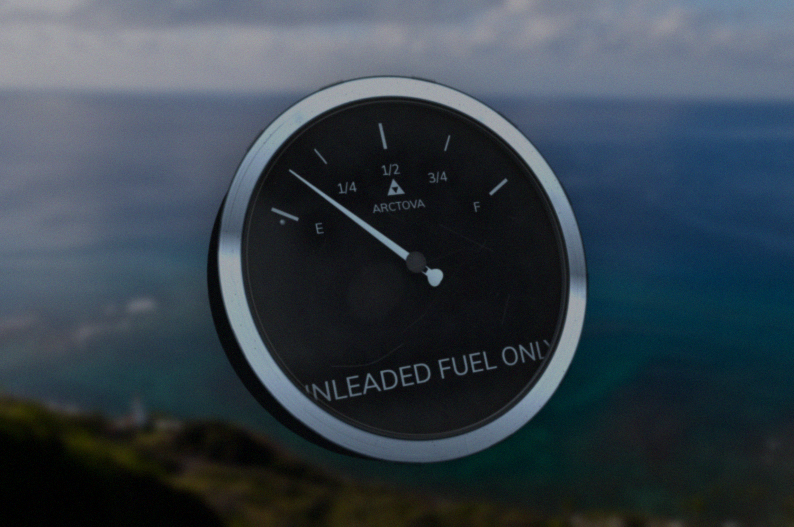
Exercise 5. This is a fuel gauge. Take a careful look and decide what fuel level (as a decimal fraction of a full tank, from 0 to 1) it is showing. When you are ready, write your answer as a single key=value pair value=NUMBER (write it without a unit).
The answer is value=0.125
